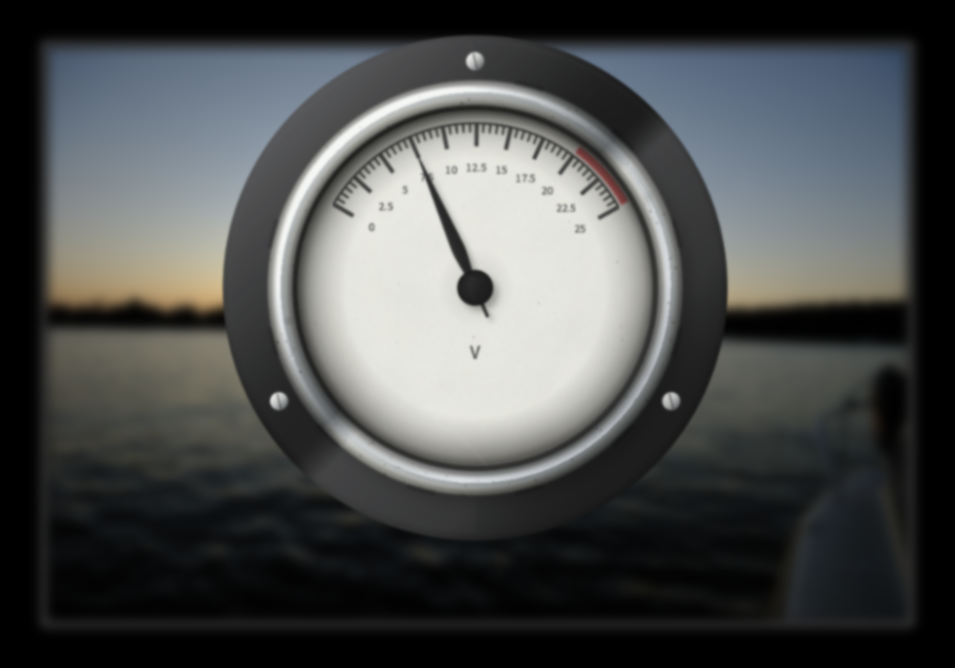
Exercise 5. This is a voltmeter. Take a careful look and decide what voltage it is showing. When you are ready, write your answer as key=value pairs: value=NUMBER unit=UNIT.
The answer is value=7.5 unit=V
